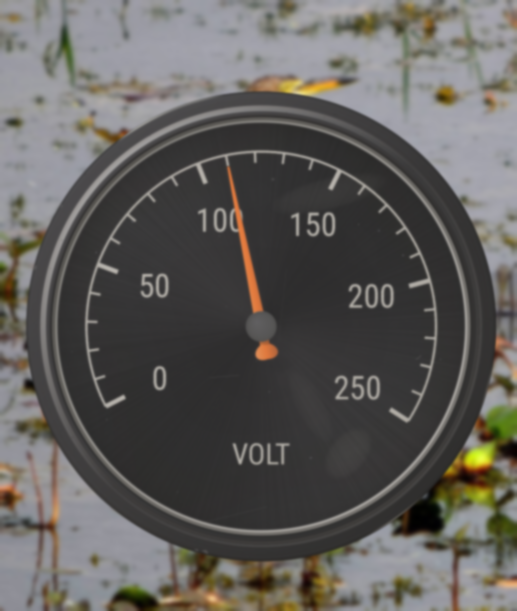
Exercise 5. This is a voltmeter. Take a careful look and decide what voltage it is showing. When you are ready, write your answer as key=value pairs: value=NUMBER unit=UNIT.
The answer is value=110 unit=V
